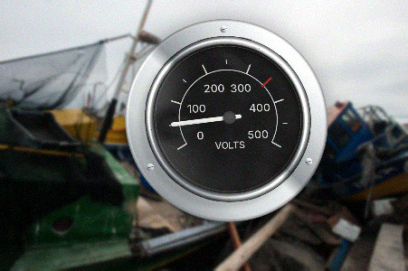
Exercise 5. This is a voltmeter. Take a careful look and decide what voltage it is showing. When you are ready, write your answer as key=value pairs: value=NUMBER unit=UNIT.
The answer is value=50 unit=V
